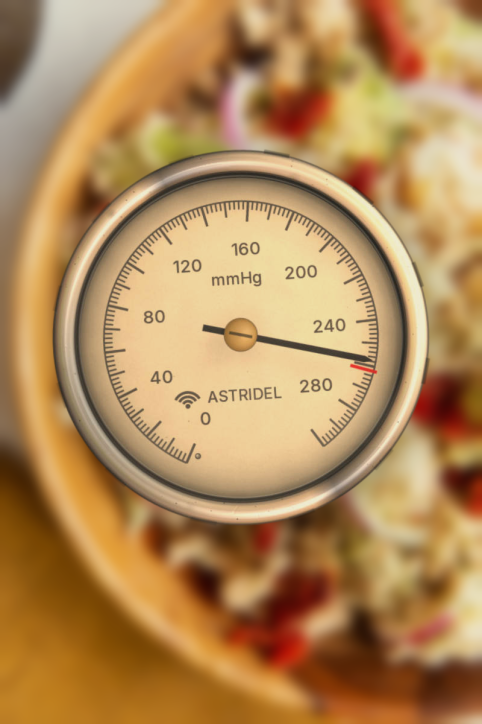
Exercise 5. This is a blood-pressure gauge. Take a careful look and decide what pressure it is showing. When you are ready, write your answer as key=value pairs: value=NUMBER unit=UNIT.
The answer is value=258 unit=mmHg
